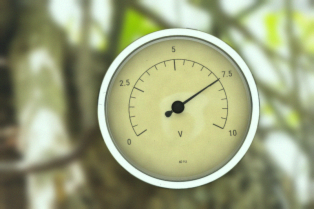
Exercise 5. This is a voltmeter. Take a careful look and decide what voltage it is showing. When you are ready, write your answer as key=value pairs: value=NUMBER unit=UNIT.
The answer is value=7.5 unit=V
